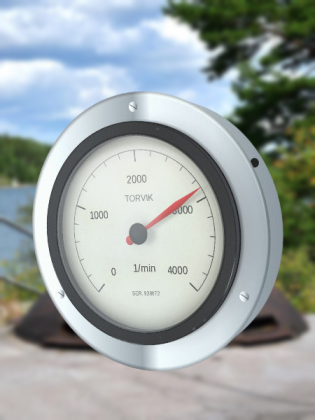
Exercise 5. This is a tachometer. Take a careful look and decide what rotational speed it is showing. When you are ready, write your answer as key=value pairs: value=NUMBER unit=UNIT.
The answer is value=2900 unit=rpm
